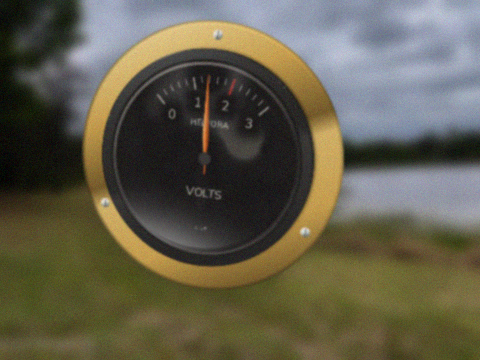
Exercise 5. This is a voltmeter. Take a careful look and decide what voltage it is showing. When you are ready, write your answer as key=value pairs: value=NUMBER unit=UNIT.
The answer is value=1.4 unit=V
